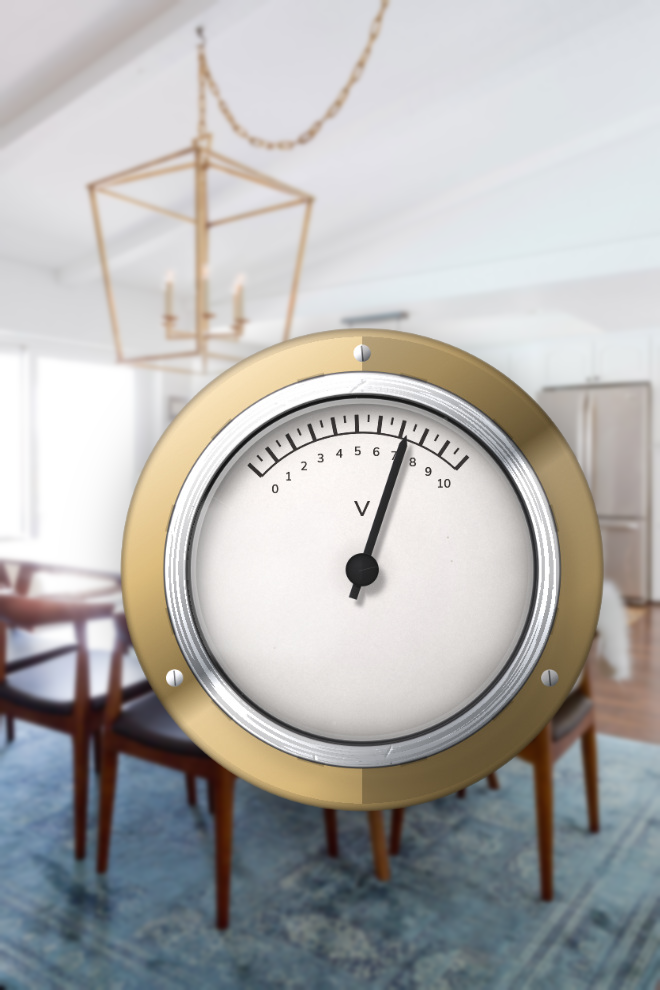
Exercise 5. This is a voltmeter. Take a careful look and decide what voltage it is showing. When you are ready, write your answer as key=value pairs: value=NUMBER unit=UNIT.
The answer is value=7.25 unit=V
